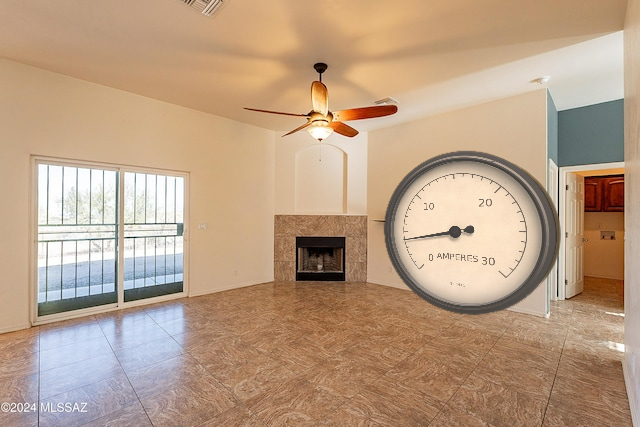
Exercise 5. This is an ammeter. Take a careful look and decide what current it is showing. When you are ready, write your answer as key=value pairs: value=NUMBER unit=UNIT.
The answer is value=4 unit=A
